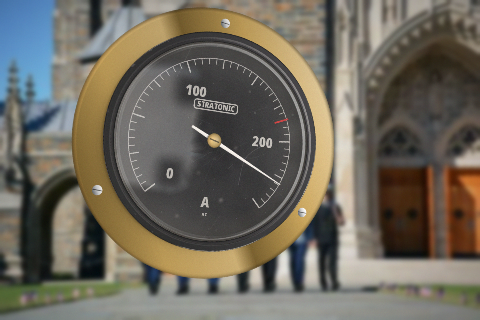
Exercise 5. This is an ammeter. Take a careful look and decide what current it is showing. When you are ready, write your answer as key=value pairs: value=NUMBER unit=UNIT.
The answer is value=230 unit=A
